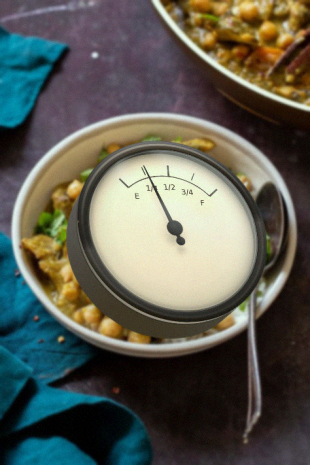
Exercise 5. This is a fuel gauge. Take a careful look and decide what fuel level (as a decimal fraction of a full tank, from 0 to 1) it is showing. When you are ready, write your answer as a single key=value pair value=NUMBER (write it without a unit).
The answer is value=0.25
